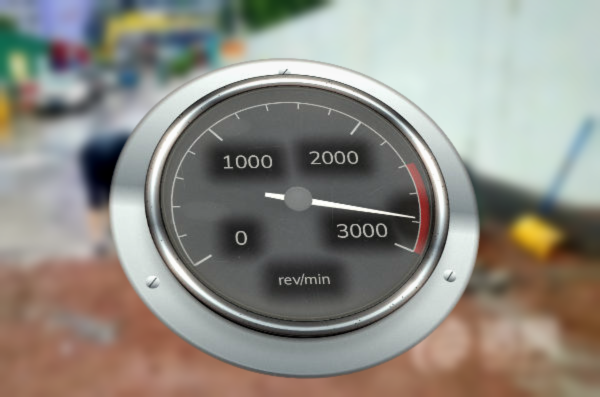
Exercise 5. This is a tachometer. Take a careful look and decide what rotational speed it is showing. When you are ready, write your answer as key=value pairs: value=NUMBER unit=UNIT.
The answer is value=2800 unit=rpm
